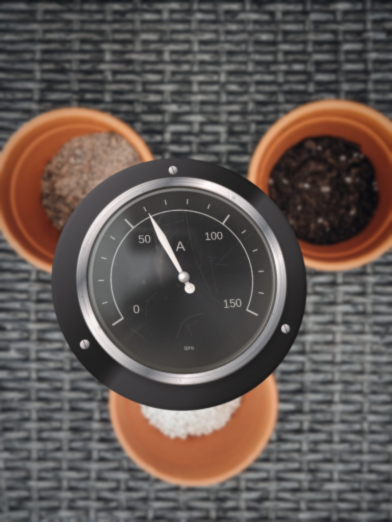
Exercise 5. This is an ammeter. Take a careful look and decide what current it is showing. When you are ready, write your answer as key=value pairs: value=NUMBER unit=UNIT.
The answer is value=60 unit=A
